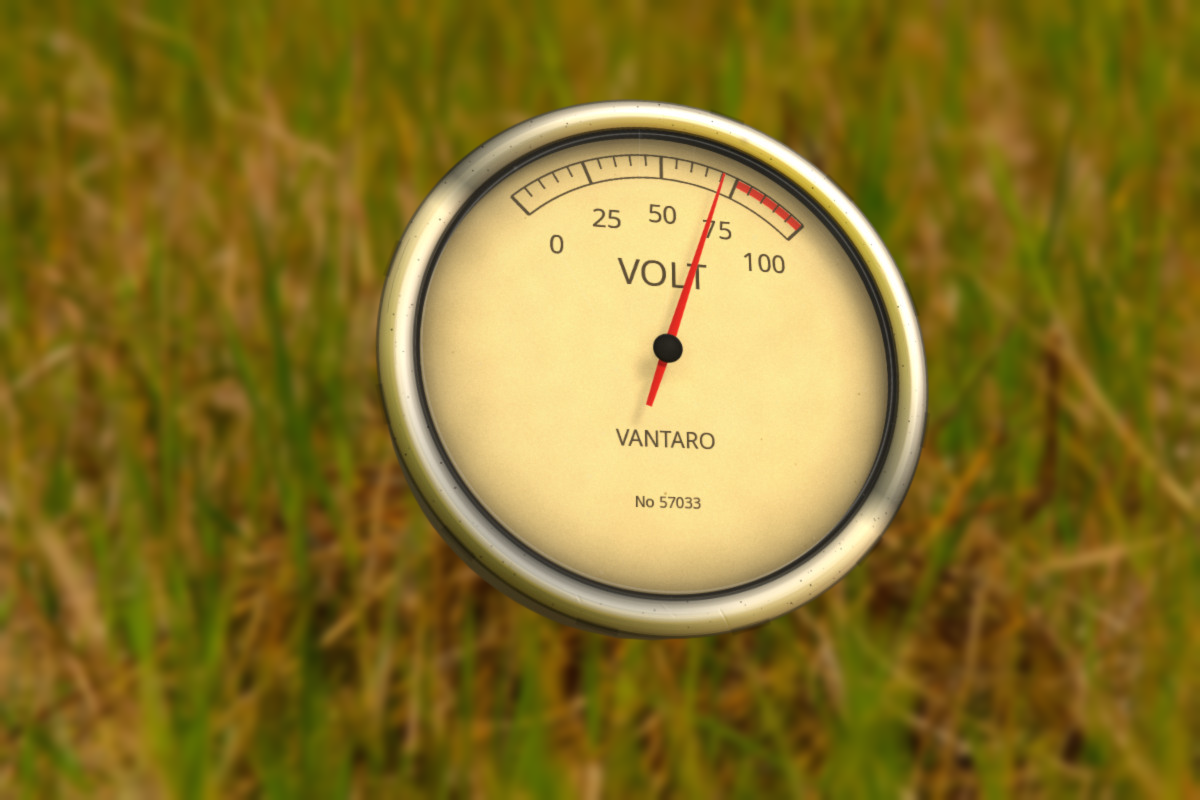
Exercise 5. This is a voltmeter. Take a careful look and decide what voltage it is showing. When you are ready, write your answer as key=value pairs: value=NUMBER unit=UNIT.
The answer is value=70 unit=V
